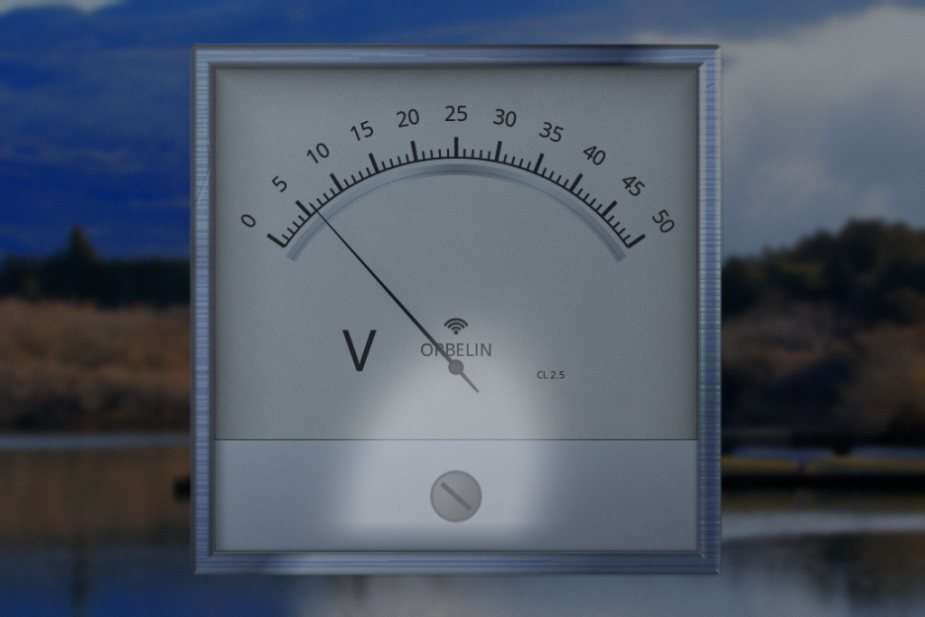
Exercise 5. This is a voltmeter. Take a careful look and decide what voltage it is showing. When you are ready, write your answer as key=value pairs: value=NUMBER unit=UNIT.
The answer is value=6 unit=V
